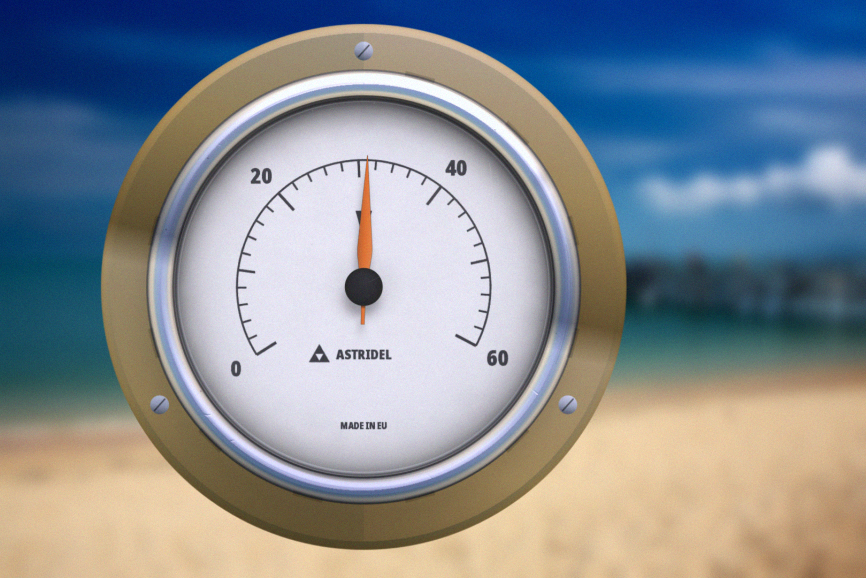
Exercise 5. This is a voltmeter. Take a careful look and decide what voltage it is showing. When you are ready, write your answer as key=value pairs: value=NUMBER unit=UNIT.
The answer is value=31 unit=V
